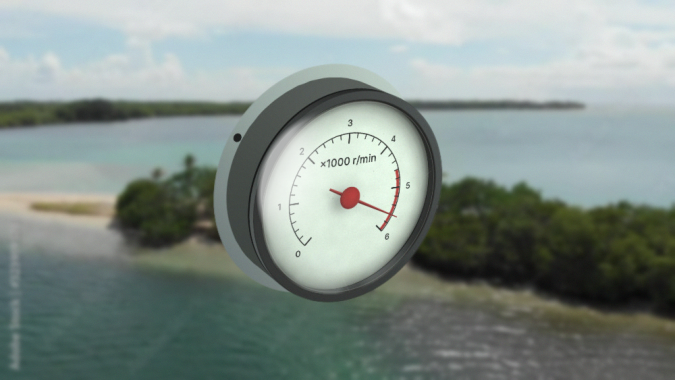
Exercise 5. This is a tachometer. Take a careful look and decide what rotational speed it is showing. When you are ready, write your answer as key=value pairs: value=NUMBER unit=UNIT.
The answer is value=5600 unit=rpm
